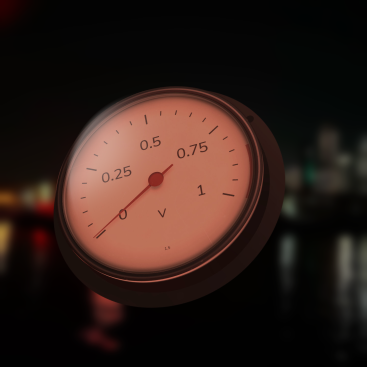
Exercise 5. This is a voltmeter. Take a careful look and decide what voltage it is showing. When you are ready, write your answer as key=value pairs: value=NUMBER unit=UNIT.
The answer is value=0 unit=V
